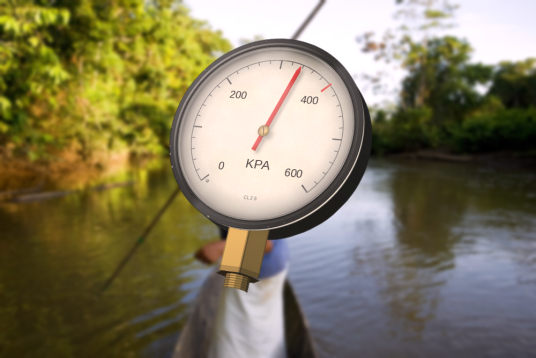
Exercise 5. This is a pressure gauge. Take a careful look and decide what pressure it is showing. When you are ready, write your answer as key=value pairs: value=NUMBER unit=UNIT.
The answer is value=340 unit=kPa
